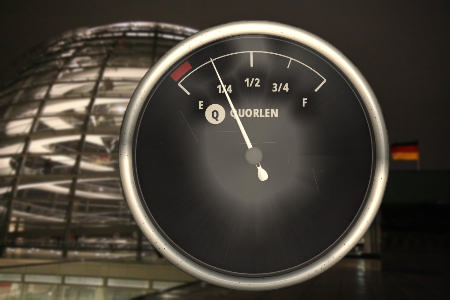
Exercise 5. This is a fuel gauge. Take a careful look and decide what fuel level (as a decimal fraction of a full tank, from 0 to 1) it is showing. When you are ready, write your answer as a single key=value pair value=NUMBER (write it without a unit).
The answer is value=0.25
